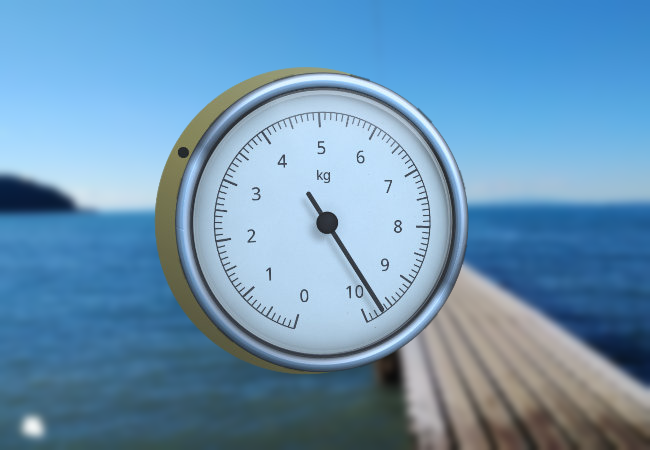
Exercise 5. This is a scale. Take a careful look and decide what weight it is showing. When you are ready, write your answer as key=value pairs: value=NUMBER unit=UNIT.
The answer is value=9.7 unit=kg
